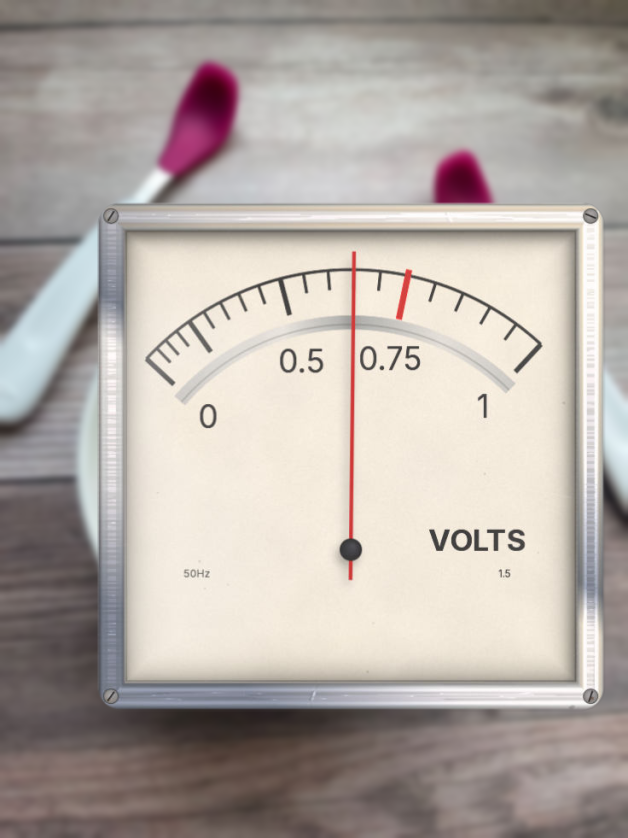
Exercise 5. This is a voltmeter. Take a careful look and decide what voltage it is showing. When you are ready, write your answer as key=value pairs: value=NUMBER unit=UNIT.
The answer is value=0.65 unit=V
